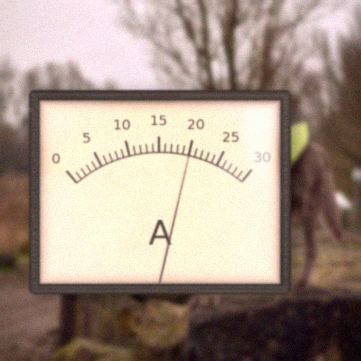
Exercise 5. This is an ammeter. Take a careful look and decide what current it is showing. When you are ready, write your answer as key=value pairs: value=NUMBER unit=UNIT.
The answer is value=20 unit=A
